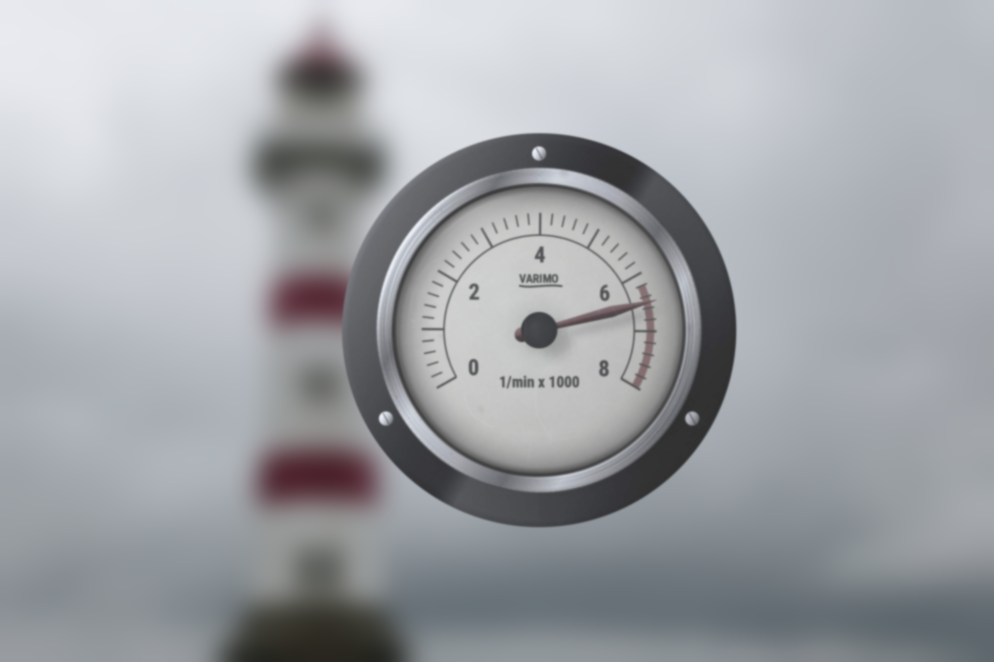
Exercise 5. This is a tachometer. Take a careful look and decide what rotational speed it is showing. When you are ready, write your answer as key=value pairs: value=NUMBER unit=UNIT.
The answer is value=6500 unit=rpm
